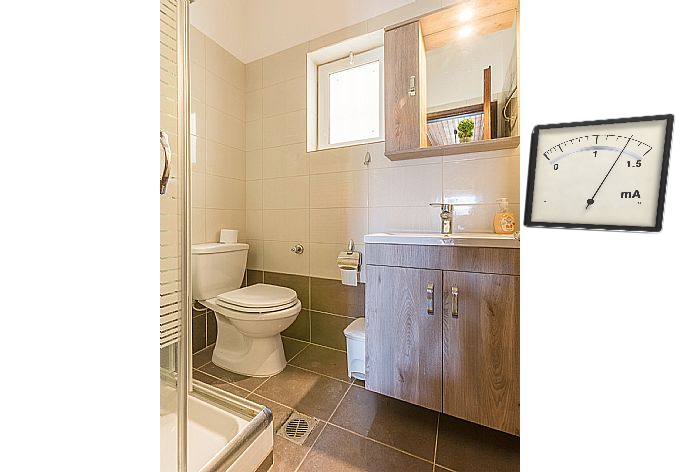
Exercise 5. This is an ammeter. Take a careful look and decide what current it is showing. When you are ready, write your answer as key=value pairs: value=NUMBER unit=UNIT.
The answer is value=1.3 unit=mA
